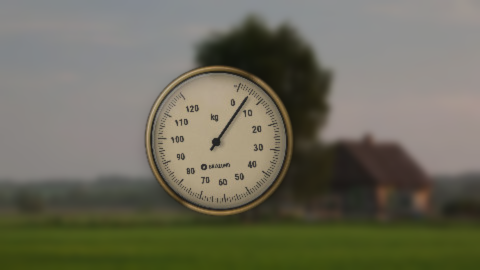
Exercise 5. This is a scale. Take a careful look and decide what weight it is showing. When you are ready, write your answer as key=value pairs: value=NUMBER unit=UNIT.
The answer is value=5 unit=kg
